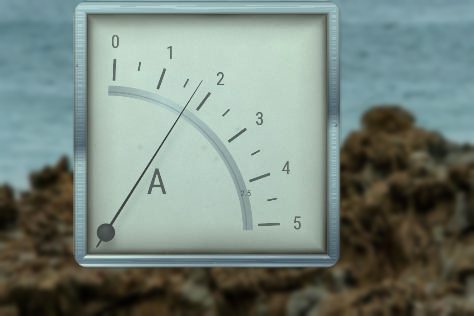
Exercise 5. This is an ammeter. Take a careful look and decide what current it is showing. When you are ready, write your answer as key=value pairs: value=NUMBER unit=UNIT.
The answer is value=1.75 unit=A
